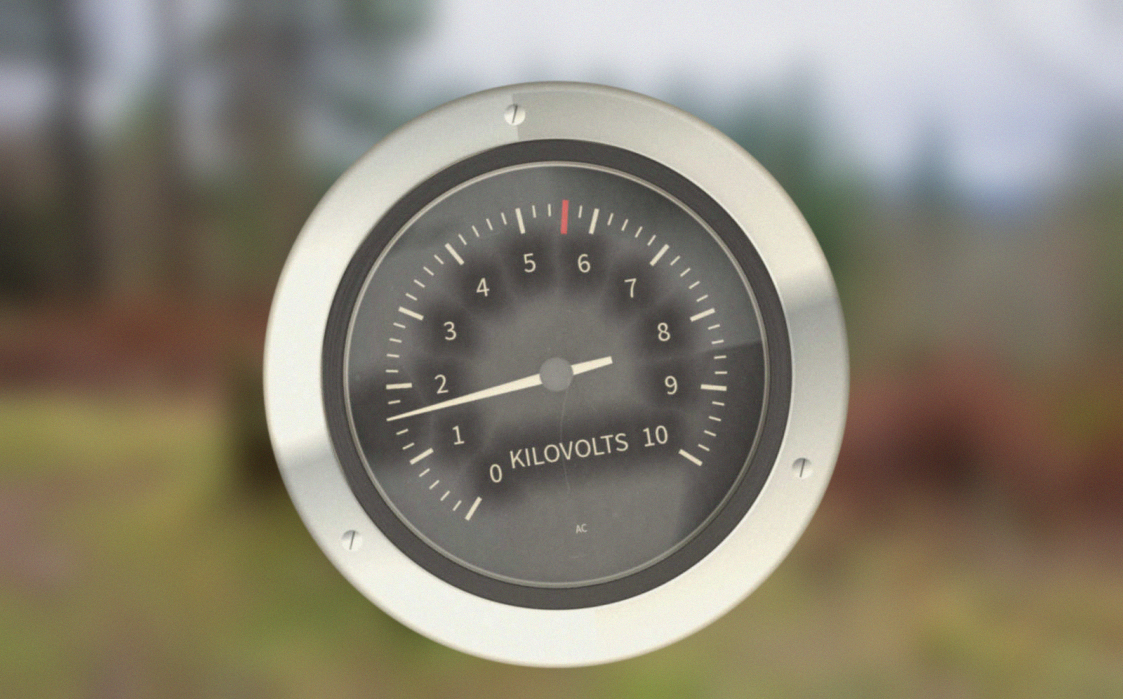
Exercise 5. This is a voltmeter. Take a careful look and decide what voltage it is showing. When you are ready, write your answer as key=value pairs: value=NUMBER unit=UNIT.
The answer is value=1.6 unit=kV
